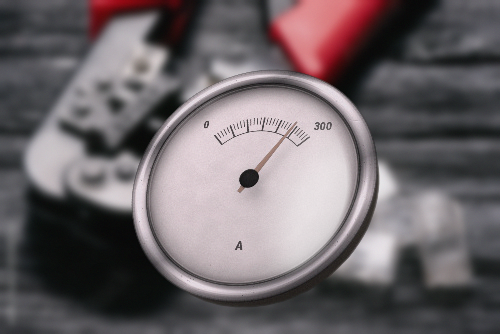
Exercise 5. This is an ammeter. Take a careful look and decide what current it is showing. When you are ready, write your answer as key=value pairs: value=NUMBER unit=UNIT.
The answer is value=250 unit=A
